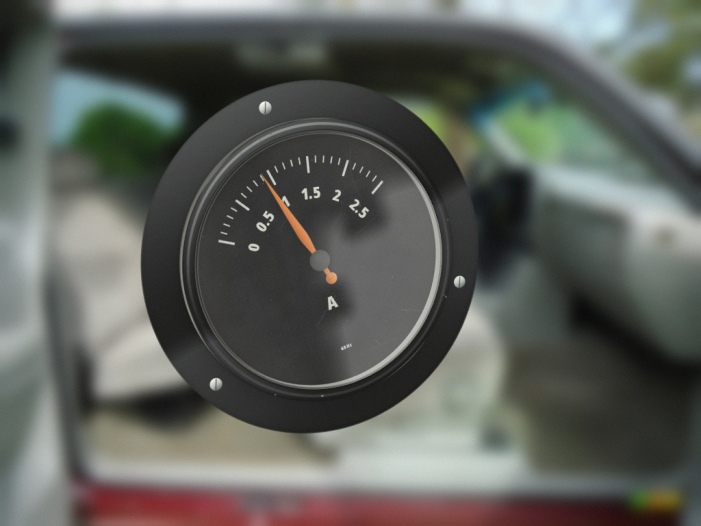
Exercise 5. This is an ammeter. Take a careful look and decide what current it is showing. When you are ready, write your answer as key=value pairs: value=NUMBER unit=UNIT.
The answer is value=0.9 unit=A
